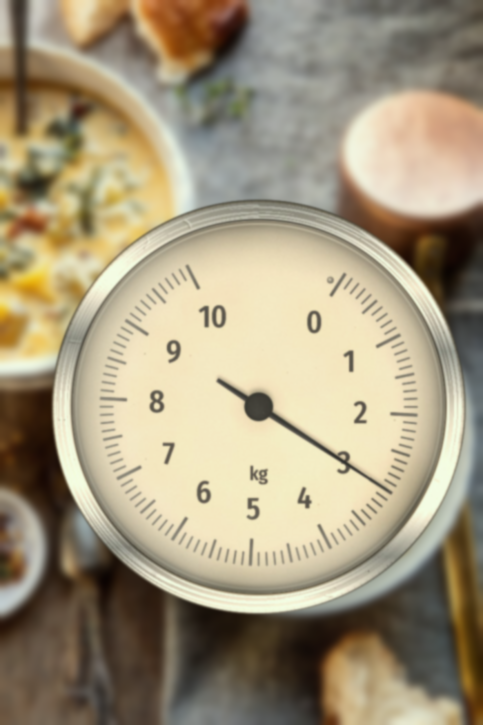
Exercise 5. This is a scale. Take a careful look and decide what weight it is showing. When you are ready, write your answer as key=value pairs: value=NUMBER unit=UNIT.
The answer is value=3 unit=kg
